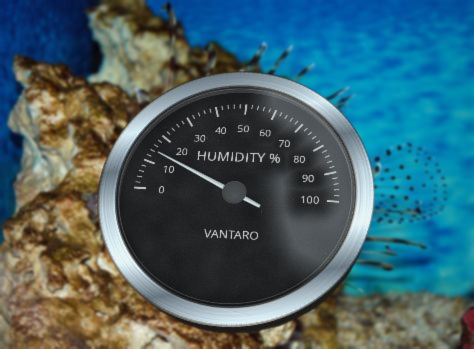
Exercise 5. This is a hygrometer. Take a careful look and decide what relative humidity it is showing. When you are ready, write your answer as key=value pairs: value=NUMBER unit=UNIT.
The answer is value=14 unit=%
